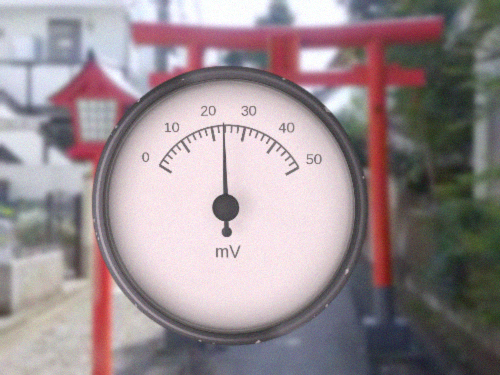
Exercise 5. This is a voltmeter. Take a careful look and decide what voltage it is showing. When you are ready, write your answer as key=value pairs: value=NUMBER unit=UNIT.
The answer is value=24 unit=mV
